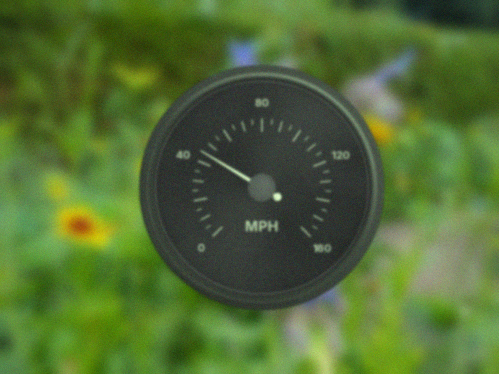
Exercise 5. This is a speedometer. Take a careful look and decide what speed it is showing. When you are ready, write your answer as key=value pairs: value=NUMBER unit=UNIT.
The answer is value=45 unit=mph
